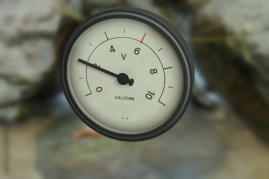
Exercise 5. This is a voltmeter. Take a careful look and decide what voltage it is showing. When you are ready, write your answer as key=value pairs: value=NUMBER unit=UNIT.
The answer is value=2 unit=V
